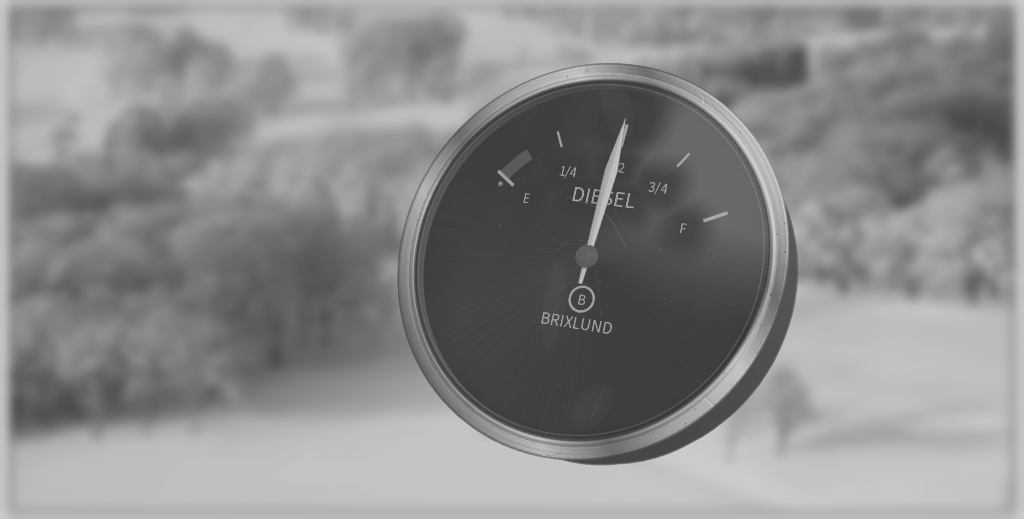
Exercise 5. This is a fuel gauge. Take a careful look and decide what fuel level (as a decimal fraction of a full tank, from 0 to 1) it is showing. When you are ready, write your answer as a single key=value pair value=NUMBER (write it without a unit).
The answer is value=0.5
